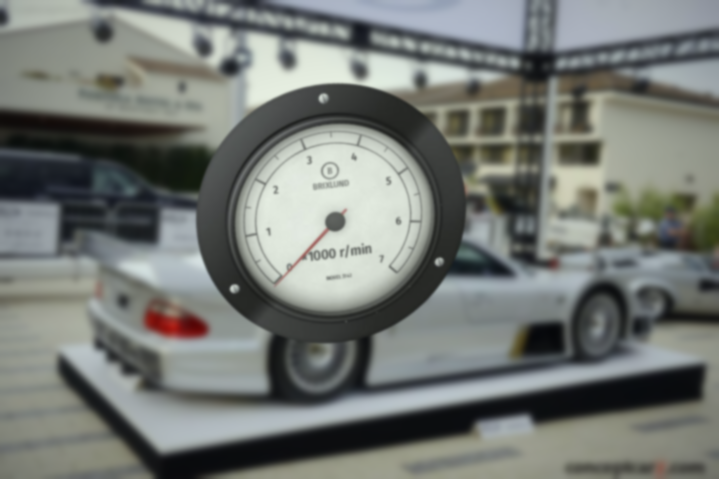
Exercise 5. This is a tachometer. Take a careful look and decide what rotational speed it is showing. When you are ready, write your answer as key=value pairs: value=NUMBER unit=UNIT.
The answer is value=0 unit=rpm
